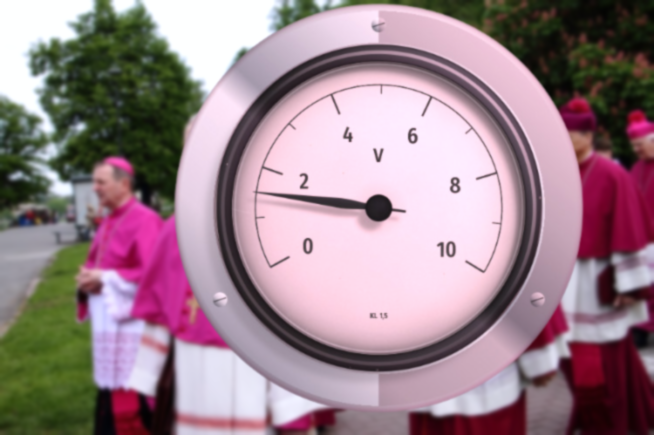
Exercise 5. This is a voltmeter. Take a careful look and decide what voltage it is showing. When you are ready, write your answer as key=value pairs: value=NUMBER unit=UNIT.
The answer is value=1.5 unit=V
